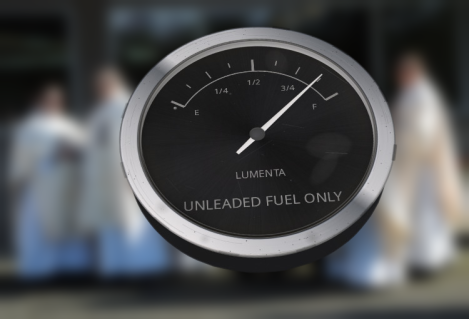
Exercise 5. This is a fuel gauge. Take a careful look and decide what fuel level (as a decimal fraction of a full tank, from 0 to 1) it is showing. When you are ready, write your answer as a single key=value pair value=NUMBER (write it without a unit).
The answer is value=0.875
